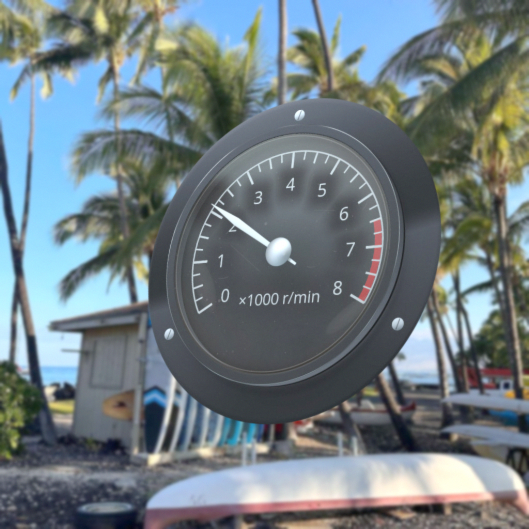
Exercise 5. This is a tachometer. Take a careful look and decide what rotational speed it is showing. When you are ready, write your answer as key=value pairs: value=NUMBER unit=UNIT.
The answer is value=2125 unit=rpm
